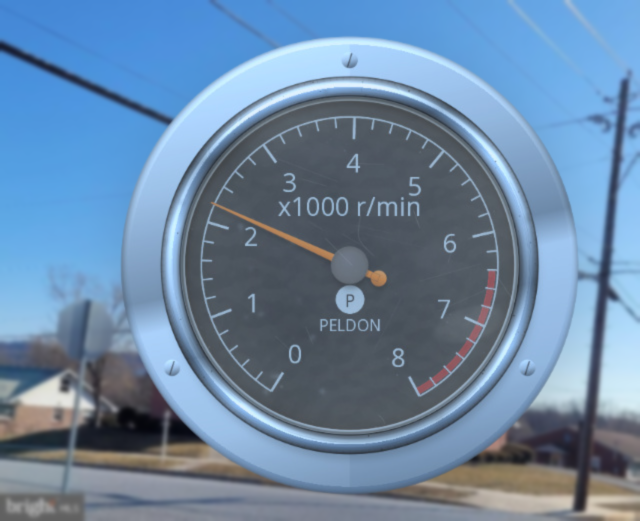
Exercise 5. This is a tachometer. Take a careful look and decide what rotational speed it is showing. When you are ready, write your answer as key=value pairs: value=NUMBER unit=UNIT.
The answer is value=2200 unit=rpm
